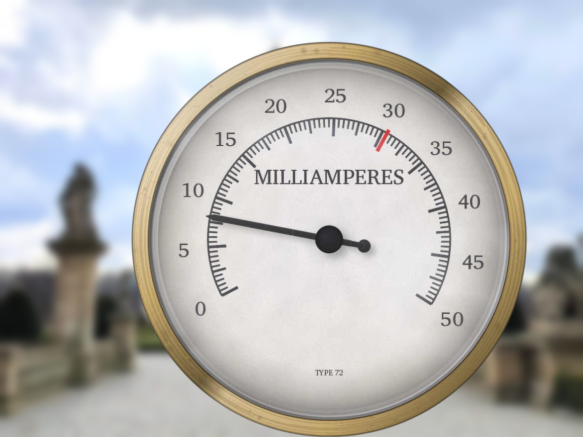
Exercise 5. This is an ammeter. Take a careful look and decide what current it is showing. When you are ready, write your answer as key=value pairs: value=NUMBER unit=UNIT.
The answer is value=8 unit=mA
